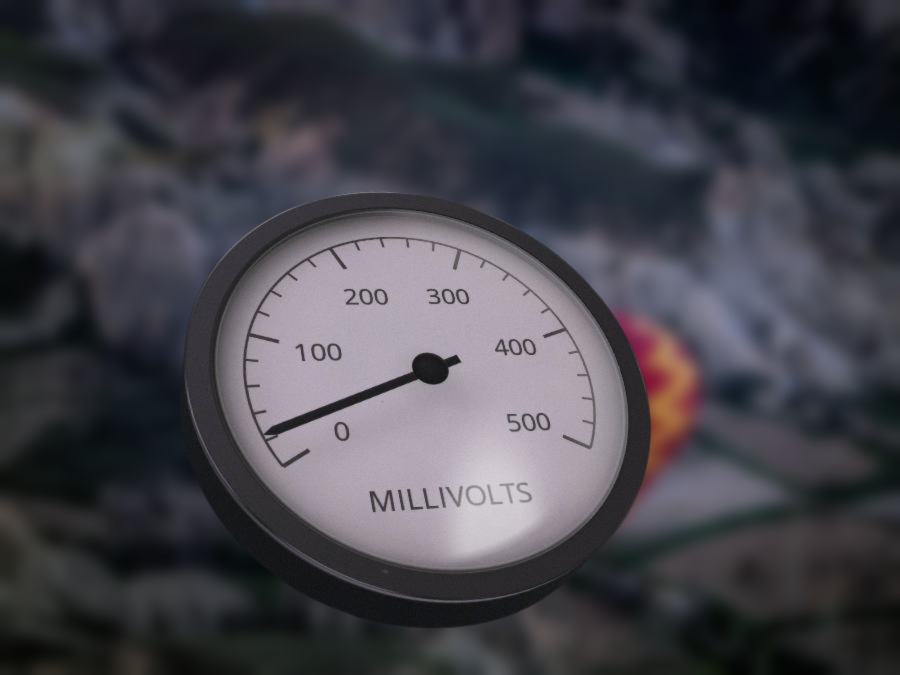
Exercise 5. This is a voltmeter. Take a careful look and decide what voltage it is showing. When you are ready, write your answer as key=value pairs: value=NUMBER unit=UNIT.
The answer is value=20 unit=mV
